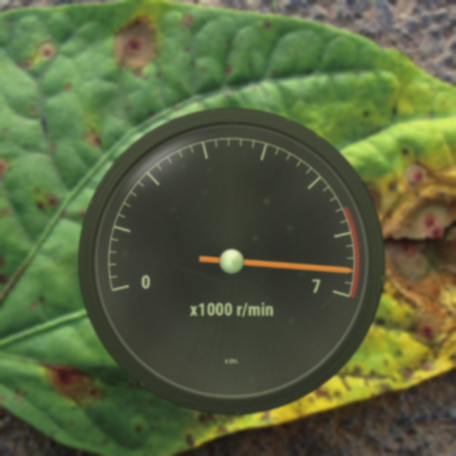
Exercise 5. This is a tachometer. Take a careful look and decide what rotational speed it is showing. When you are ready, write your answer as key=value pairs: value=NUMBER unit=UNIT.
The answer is value=6600 unit=rpm
